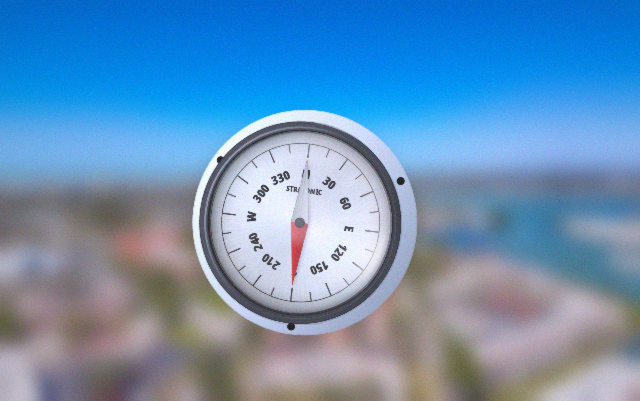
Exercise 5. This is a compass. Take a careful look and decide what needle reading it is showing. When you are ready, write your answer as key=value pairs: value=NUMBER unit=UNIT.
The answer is value=180 unit=°
